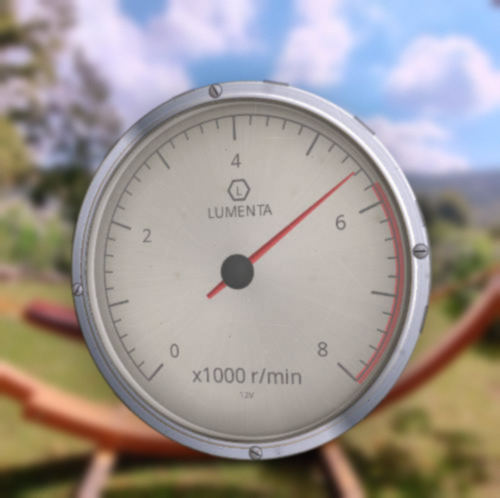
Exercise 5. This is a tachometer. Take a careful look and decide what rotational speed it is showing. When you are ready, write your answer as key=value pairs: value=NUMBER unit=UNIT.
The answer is value=5600 unit=rpm
